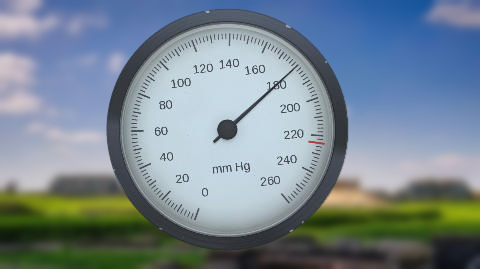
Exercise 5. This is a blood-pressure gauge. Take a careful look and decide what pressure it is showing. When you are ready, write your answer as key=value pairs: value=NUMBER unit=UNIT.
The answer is value=180 unit=mmHg
